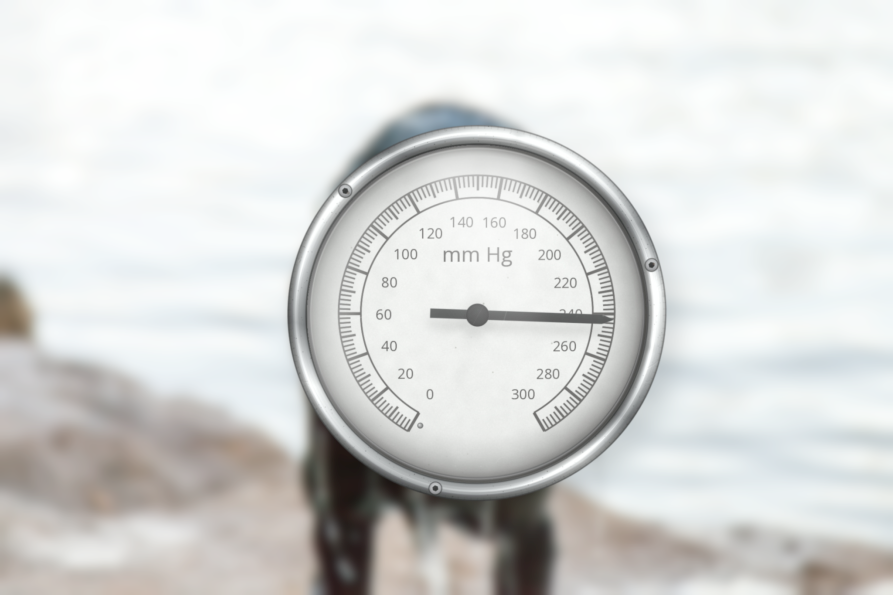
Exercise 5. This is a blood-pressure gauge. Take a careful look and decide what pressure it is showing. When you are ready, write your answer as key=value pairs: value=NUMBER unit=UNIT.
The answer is value=242 unit=mmHg
